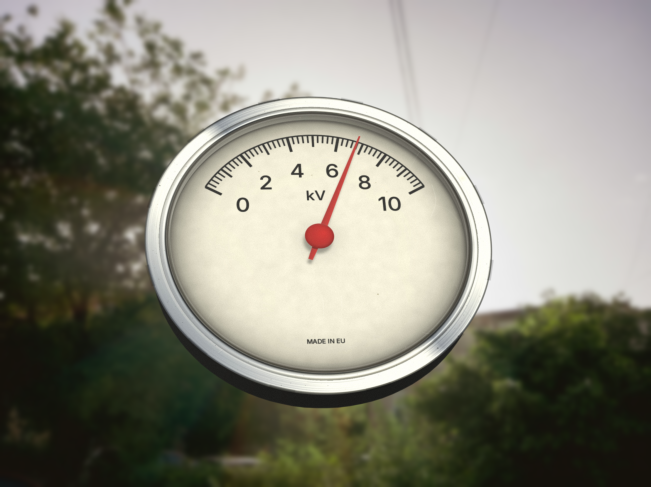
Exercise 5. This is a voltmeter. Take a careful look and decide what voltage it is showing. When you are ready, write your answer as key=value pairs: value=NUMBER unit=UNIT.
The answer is value=6.8 unit=kV
